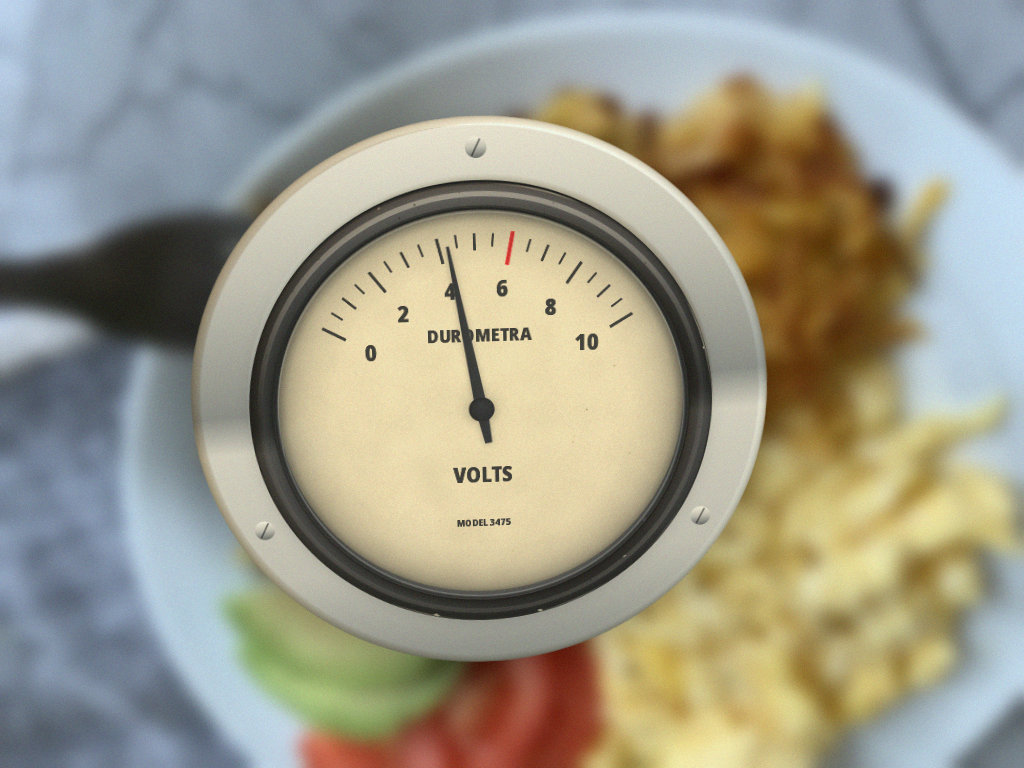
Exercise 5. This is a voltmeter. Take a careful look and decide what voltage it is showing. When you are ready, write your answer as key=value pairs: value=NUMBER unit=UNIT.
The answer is value=4.25 unit=V
